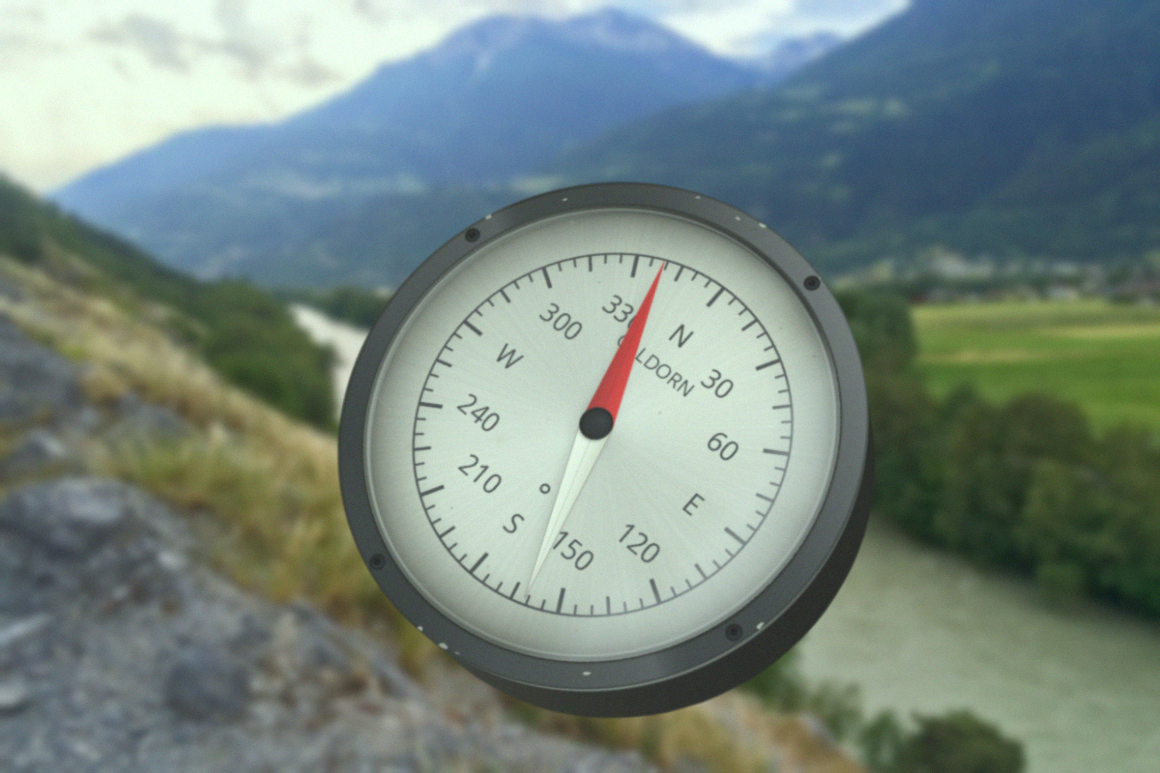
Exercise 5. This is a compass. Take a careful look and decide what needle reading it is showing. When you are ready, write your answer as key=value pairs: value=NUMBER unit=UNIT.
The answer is value=340 unit=°
